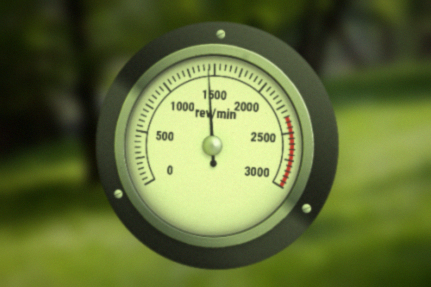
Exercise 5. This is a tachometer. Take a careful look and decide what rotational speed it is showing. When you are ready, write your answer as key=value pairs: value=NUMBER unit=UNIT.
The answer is value=1450 unit=rpm
